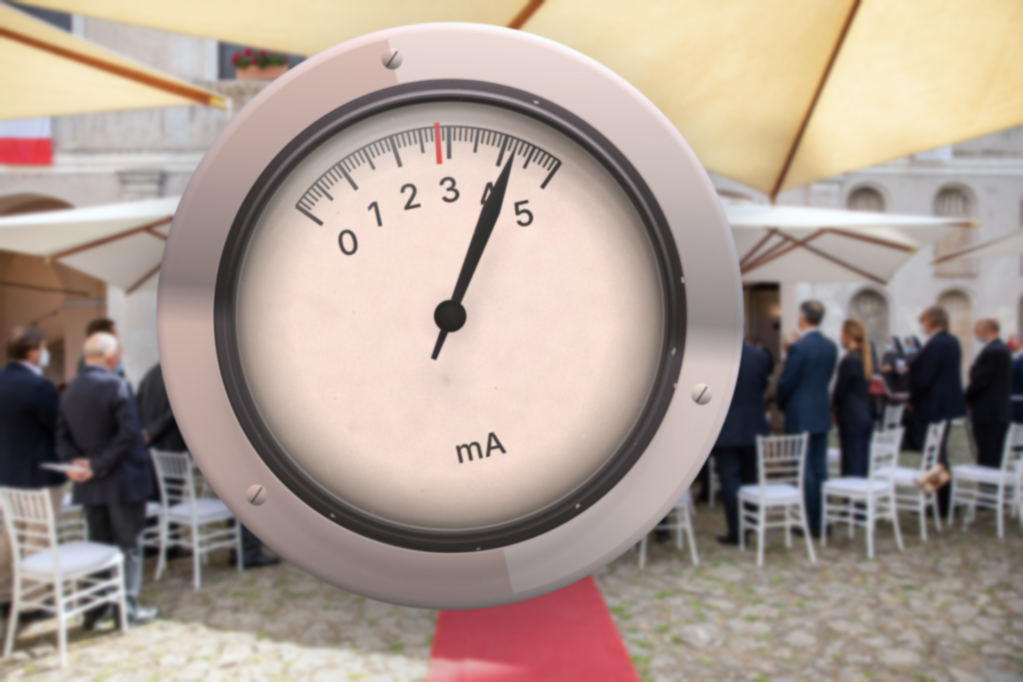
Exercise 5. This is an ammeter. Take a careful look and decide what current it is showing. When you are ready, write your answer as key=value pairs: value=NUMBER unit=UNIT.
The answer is value=4.2 unit=mA
